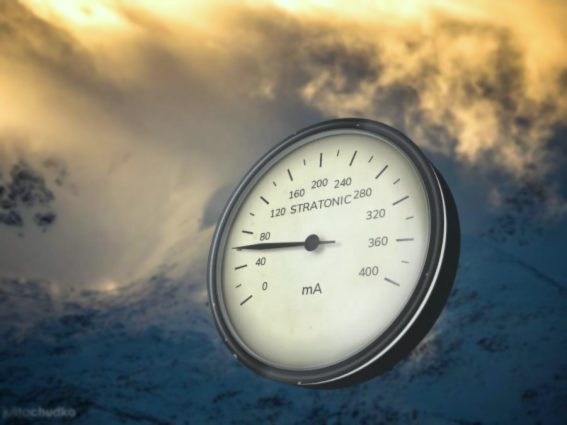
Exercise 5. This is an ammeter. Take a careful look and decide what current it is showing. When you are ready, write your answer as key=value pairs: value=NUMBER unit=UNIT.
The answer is value=60 unit=mA
